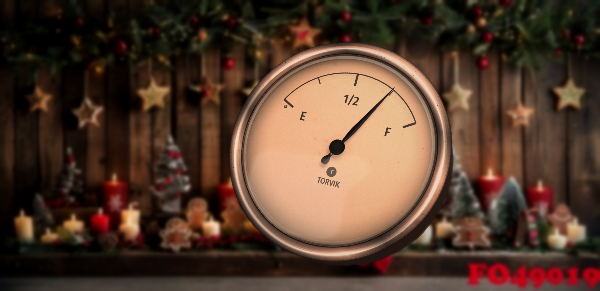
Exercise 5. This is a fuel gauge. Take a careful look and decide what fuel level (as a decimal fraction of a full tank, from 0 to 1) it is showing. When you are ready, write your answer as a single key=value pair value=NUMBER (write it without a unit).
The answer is value=0.75
